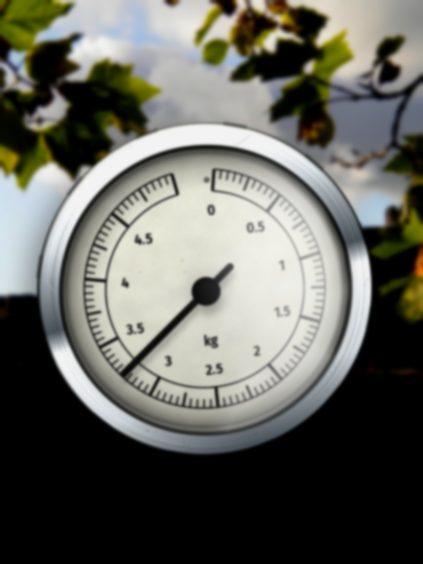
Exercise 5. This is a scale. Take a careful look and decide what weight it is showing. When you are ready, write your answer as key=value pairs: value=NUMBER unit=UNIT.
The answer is value=3.25 unit=kg
